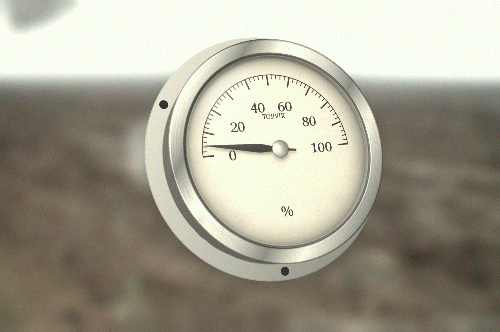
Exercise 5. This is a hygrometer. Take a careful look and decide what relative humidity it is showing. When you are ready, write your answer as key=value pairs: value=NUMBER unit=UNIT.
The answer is value=4 unit=%
